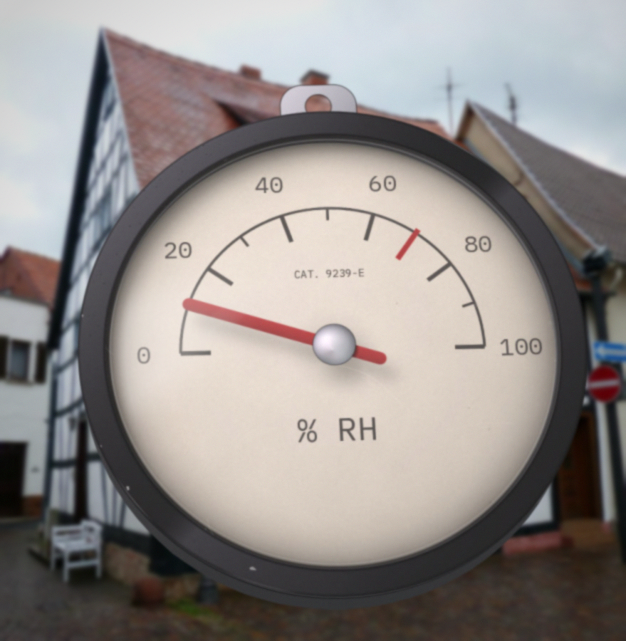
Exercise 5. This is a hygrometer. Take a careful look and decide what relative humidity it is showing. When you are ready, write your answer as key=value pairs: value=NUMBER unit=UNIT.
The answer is value=10 unit=%
